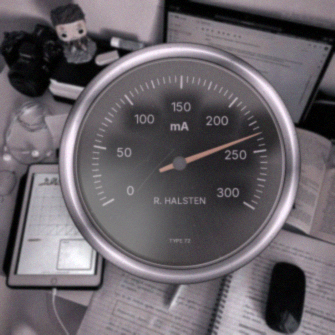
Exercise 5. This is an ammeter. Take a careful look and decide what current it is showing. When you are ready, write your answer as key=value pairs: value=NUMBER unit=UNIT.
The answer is value=235 unit=mA
